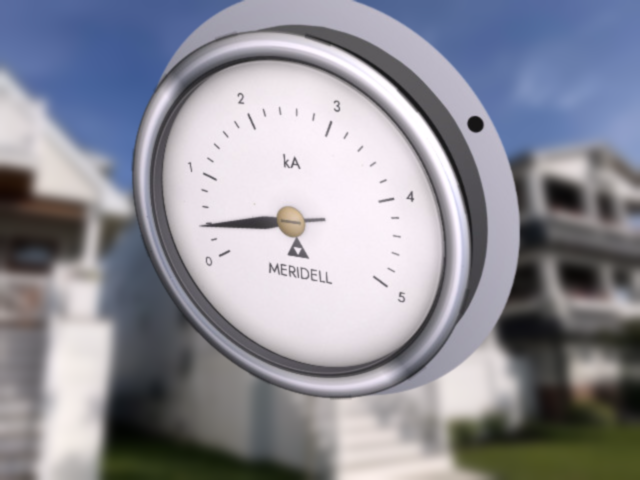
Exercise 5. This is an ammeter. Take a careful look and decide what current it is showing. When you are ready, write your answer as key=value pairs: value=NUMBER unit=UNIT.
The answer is value=0.4 unit=kA
